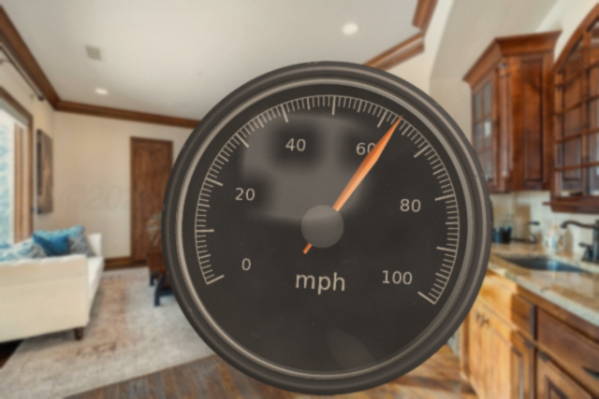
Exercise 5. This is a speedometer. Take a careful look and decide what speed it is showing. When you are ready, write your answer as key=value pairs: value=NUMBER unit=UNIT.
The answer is value=63 unit=mph
